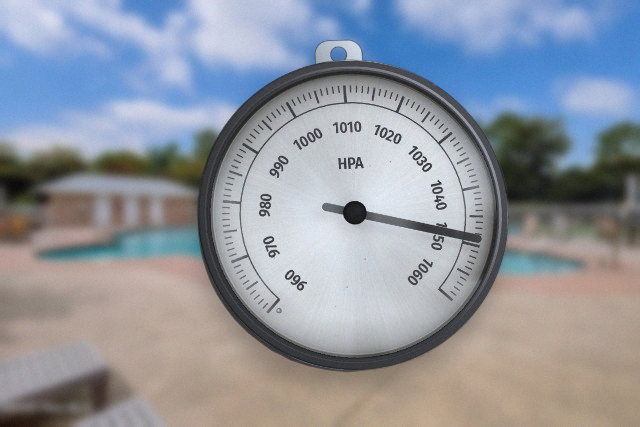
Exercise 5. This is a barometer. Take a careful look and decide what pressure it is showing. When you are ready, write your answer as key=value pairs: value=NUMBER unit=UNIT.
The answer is value=1049 unit=hPa
